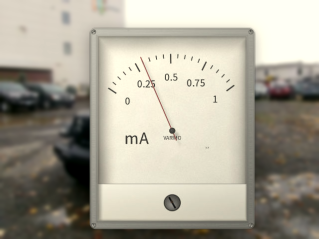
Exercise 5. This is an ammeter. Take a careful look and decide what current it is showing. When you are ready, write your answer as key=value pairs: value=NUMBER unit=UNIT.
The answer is value=0.3 unit=mA
